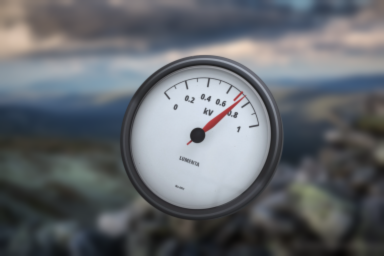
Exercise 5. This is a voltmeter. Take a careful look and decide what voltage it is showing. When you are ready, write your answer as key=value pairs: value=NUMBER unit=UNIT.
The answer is value=0.75 unit=kV
